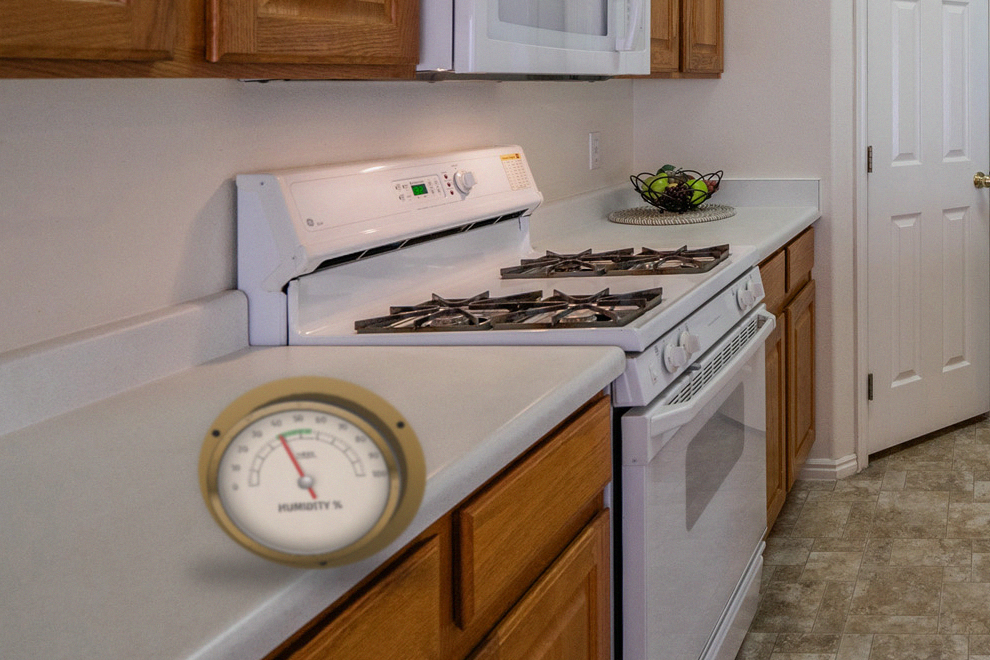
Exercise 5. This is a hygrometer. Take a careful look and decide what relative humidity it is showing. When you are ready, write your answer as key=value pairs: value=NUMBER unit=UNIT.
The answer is value=40 unit=%
